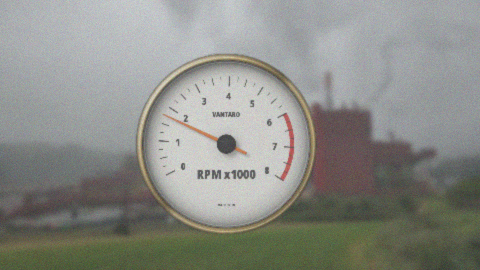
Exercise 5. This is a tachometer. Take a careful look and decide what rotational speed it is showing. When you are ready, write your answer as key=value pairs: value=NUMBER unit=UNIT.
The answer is value=1750 unit=rpm
